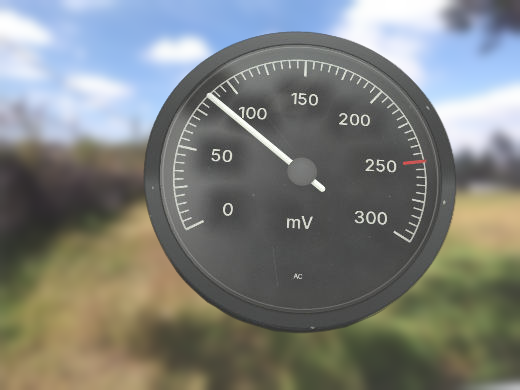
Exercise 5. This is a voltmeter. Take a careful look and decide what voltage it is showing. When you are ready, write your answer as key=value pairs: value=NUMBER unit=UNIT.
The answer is value=85 unit=mV
